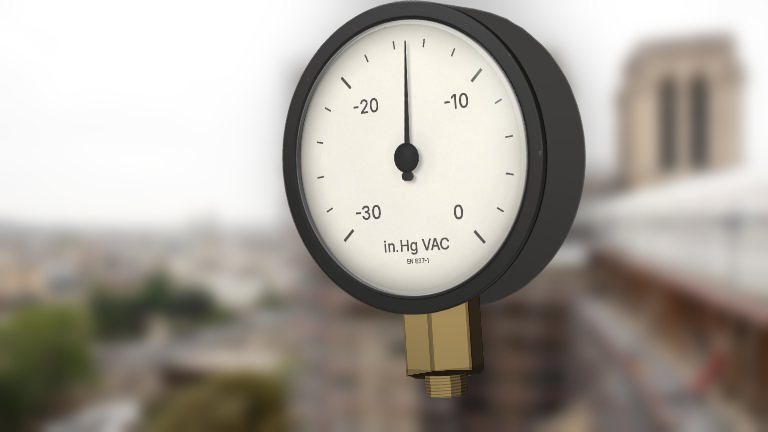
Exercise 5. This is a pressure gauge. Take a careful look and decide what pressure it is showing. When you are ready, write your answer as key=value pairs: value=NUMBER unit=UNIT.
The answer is value=-15 unit=inHg
